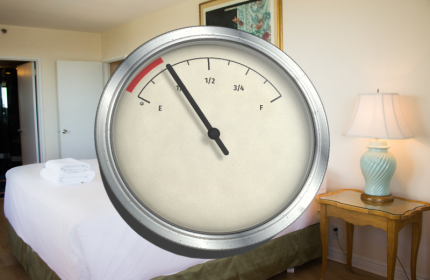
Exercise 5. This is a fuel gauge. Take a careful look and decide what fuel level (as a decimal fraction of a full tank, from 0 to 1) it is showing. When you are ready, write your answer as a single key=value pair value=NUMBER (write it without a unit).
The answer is value=0.25
